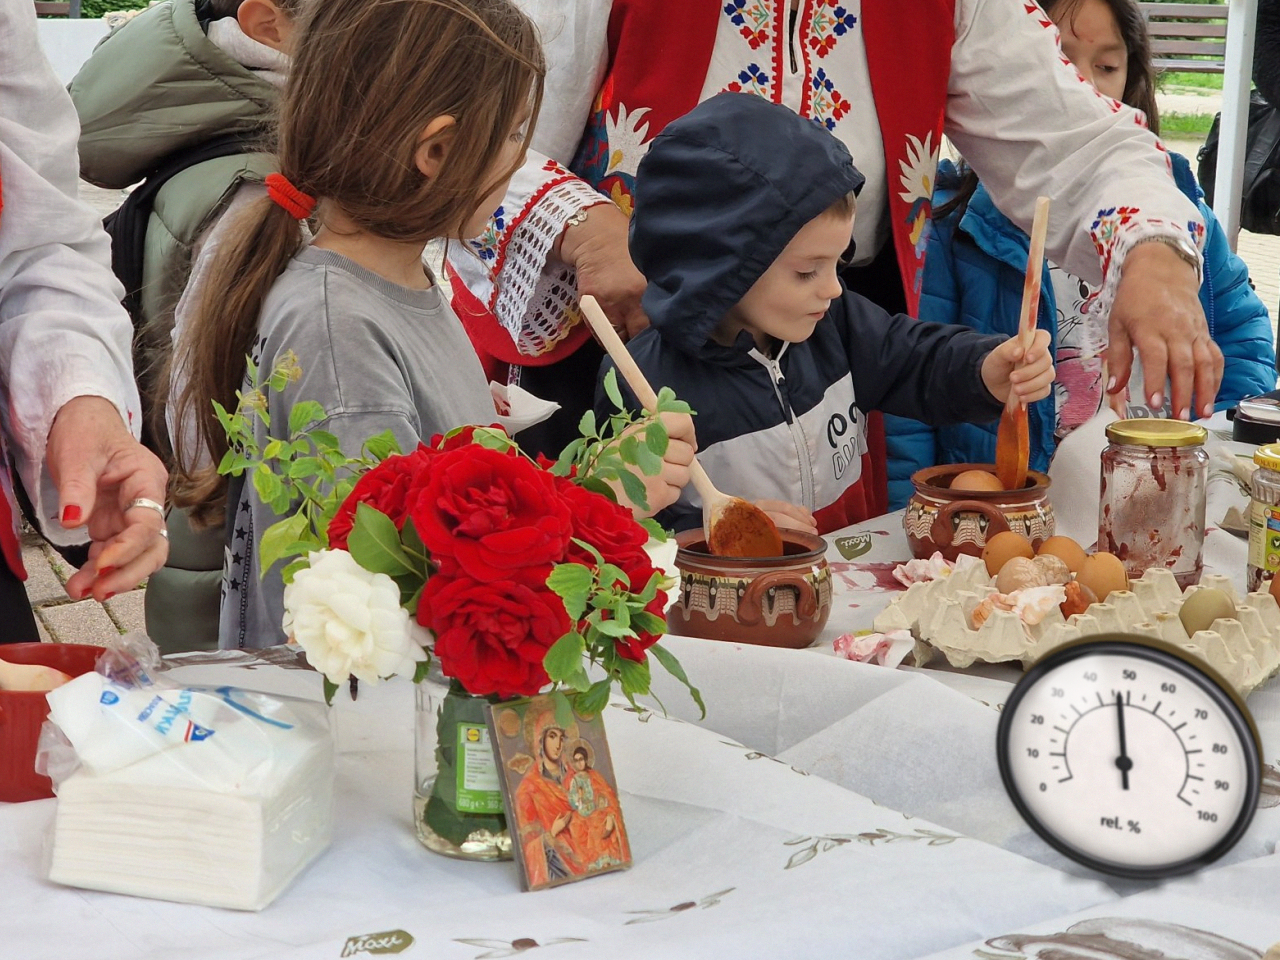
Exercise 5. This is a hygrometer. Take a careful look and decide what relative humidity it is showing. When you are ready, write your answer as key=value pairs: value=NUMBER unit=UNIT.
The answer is value=47.5 unit=%
